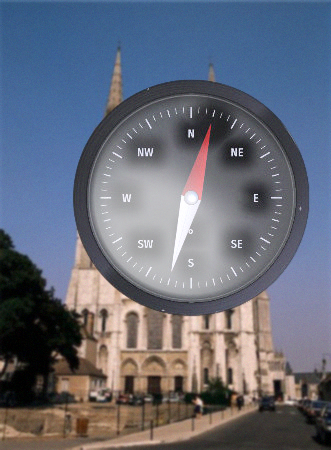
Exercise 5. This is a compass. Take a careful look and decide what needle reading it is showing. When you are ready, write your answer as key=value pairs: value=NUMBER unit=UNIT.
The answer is value=15 unit=°
